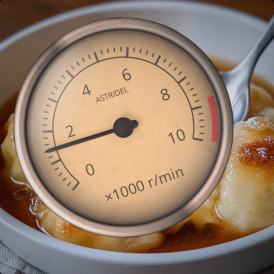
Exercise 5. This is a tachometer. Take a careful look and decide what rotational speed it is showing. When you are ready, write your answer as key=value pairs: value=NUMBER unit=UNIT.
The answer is value=1400 unit=rpm
